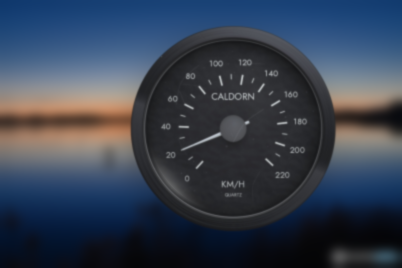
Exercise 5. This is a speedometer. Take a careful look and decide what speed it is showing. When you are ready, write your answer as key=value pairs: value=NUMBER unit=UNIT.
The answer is value=20 unit=km/h
